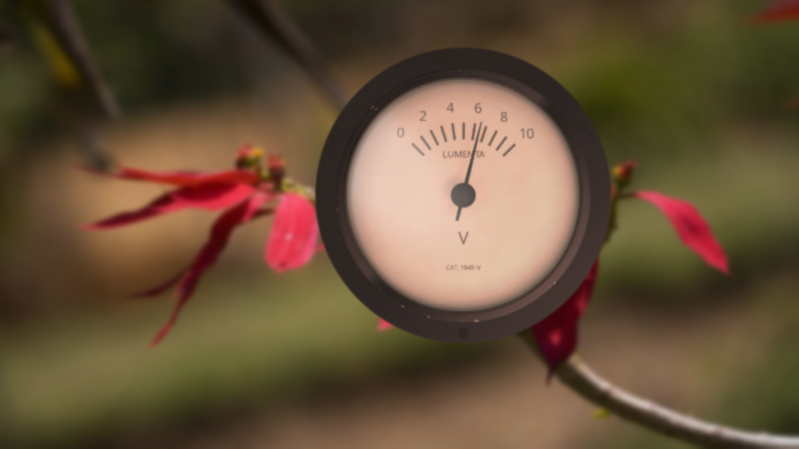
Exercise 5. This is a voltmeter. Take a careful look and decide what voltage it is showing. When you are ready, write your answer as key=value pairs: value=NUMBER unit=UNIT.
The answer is value=6.5 unit=V
